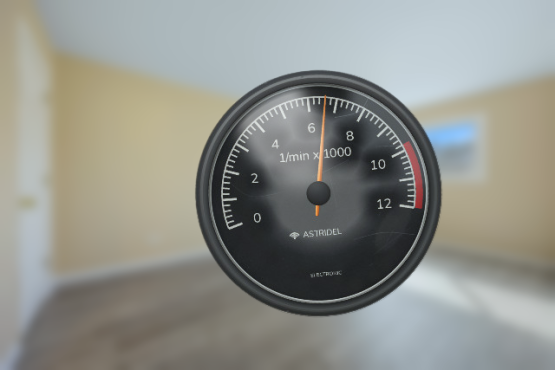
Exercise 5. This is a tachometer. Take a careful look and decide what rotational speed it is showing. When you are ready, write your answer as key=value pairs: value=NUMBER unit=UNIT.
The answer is value=6600 unit=rpm
